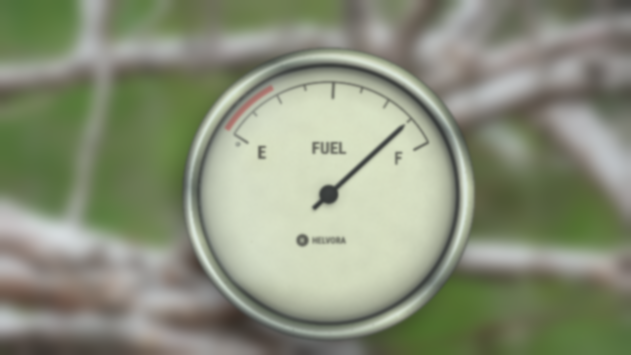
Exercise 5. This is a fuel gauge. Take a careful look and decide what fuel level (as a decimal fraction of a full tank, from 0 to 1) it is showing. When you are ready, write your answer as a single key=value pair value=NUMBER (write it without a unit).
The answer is value=0.875
